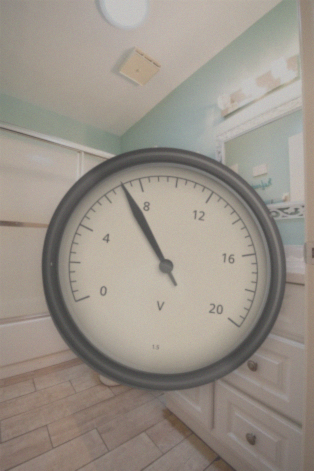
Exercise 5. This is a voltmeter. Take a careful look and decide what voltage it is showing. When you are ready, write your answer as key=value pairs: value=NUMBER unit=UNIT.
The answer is value=7 unit=V
